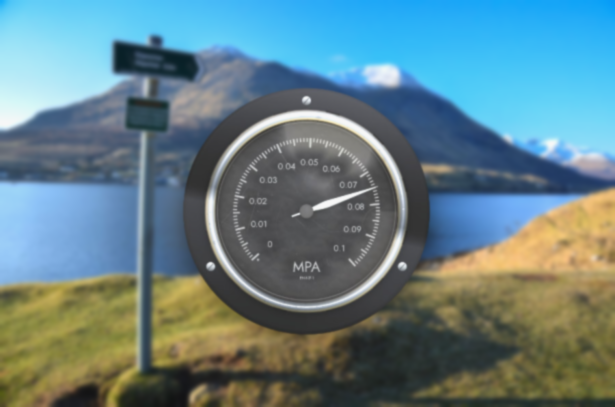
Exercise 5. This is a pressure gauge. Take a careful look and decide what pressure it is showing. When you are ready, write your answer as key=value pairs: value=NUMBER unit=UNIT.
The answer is value=0.075 unit=MPa
